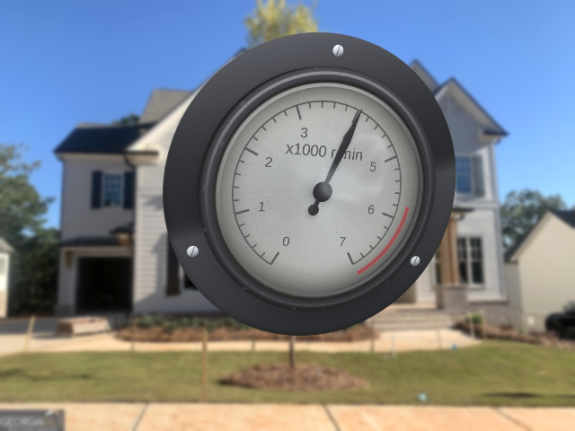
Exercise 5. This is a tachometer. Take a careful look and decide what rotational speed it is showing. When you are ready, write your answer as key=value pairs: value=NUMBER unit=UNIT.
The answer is value=4000 unit=rpm
